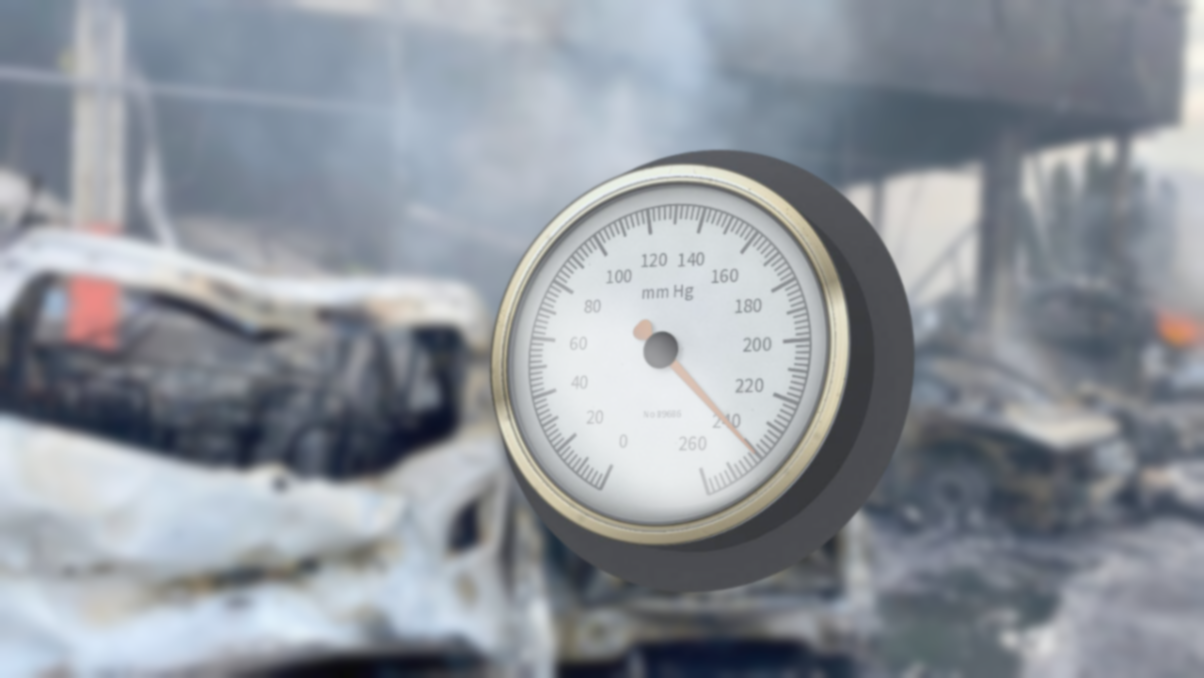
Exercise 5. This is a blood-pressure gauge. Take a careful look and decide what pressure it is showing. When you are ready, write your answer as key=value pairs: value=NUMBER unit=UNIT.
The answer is value=240 unit=mmHg
